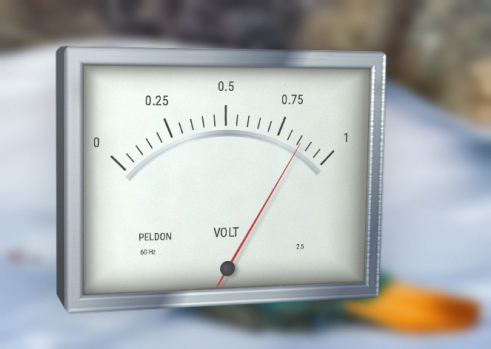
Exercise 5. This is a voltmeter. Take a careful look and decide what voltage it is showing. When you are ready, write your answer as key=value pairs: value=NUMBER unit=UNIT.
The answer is value=0.85 unit=V
